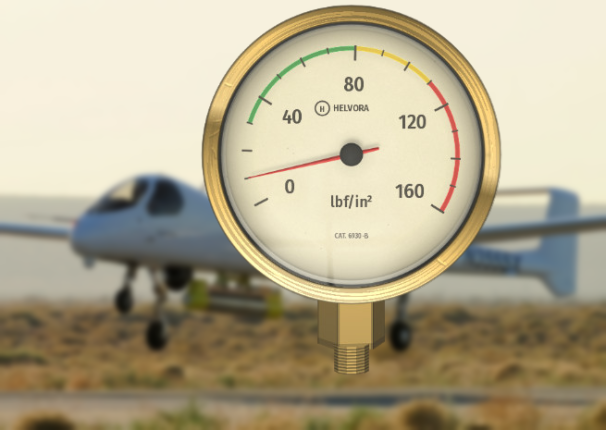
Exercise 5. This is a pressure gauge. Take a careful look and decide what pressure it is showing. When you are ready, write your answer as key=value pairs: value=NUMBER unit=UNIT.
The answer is value=10 unit=psi
